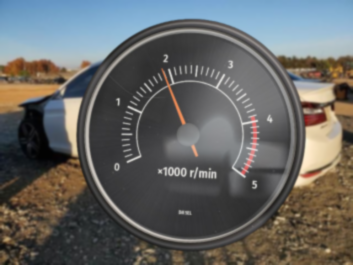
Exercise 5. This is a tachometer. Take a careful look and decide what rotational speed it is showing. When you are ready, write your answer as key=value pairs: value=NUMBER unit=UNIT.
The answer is value=1900 unit=rpm
